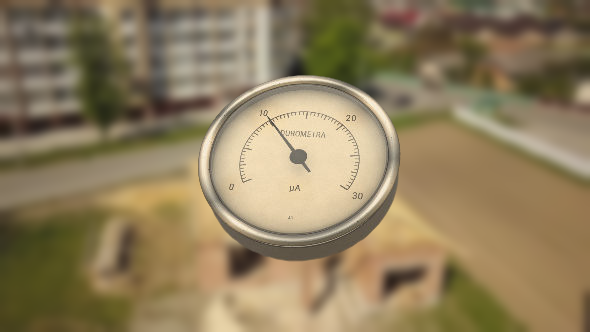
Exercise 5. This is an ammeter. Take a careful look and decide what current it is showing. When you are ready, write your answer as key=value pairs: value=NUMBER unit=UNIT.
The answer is value=10 unit=µA
